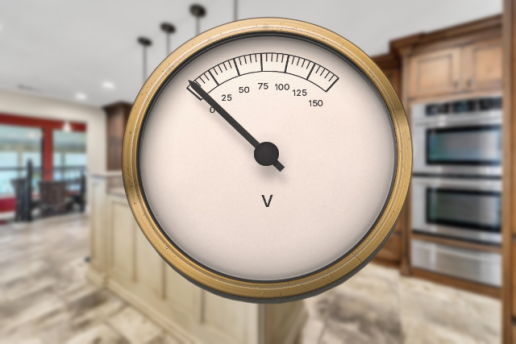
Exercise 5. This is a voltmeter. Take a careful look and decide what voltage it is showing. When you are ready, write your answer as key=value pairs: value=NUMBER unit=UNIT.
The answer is value=5 unit=V
